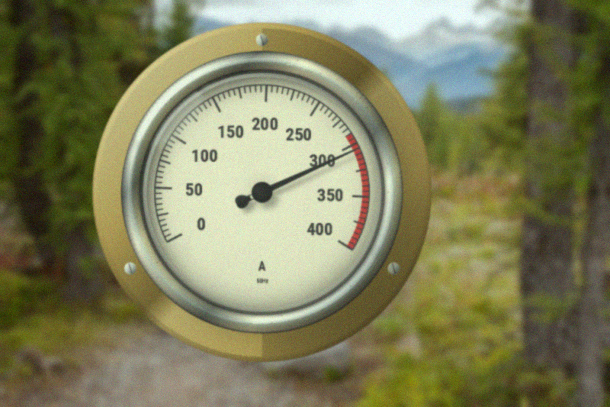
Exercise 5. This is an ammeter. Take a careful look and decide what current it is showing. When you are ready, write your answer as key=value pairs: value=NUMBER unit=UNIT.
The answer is value=305 unit=A
